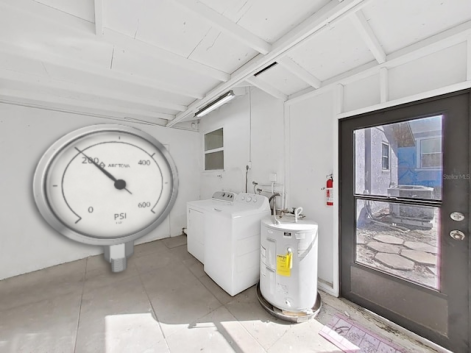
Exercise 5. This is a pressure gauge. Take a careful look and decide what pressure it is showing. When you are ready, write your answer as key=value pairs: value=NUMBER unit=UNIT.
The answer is value=200 unit=psi
